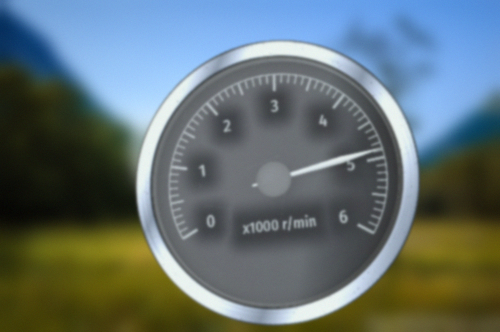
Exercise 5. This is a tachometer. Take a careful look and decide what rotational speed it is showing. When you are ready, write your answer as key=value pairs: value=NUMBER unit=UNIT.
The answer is value=4900 unit=rpm
